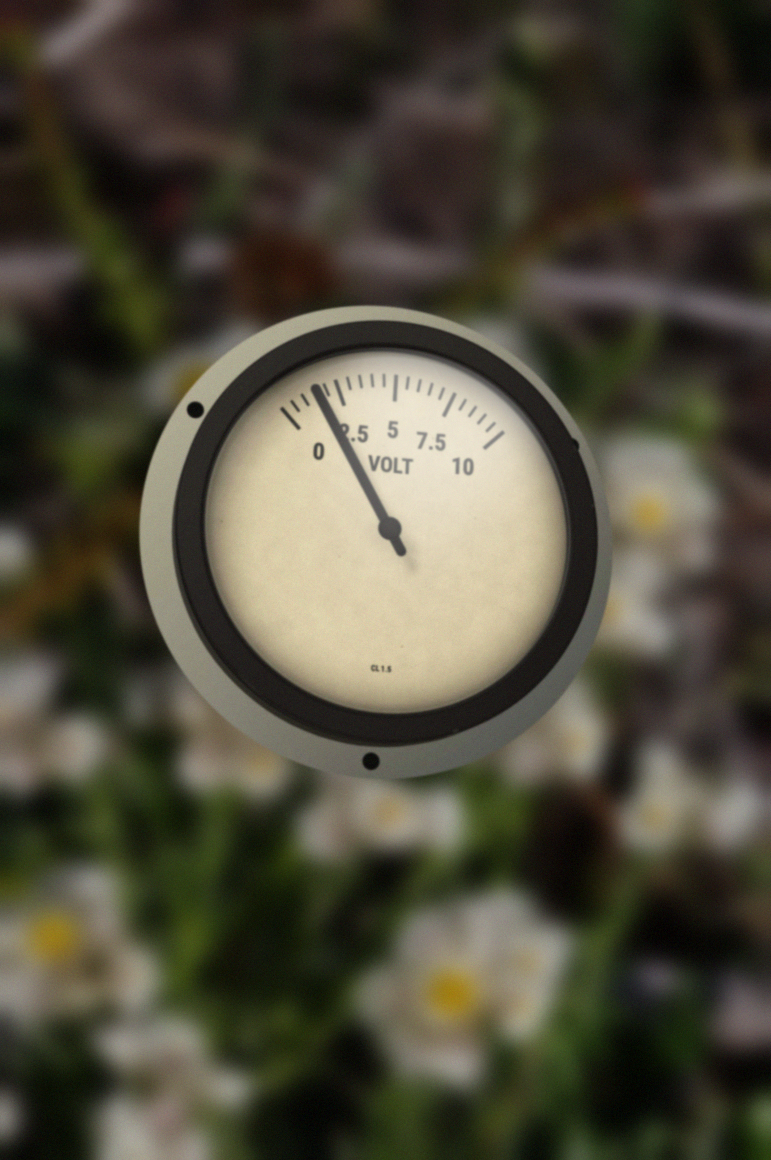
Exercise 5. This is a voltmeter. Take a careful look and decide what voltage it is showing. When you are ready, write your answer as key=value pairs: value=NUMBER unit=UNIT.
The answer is value=1.5 unit=V
